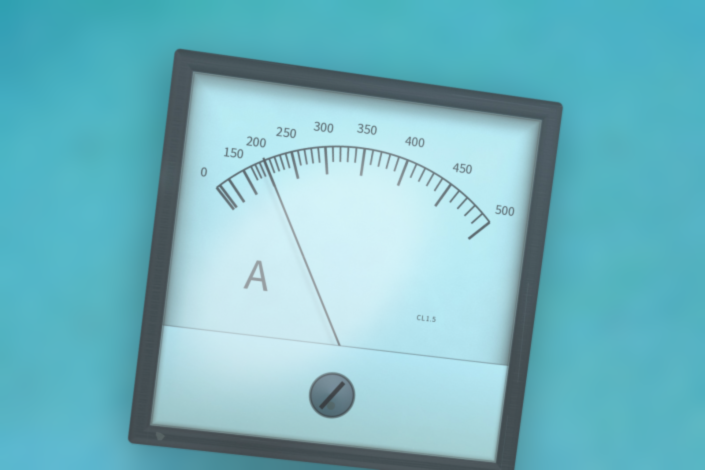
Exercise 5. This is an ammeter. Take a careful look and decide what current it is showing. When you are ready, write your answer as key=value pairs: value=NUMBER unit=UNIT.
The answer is value=200 unit=A
